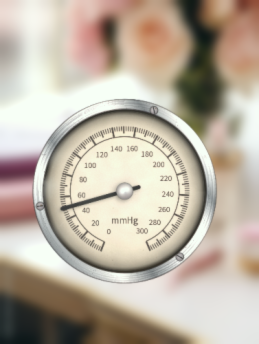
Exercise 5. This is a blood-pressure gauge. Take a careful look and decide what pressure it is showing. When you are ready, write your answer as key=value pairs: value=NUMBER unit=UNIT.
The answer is value=50 unit=mmHg
